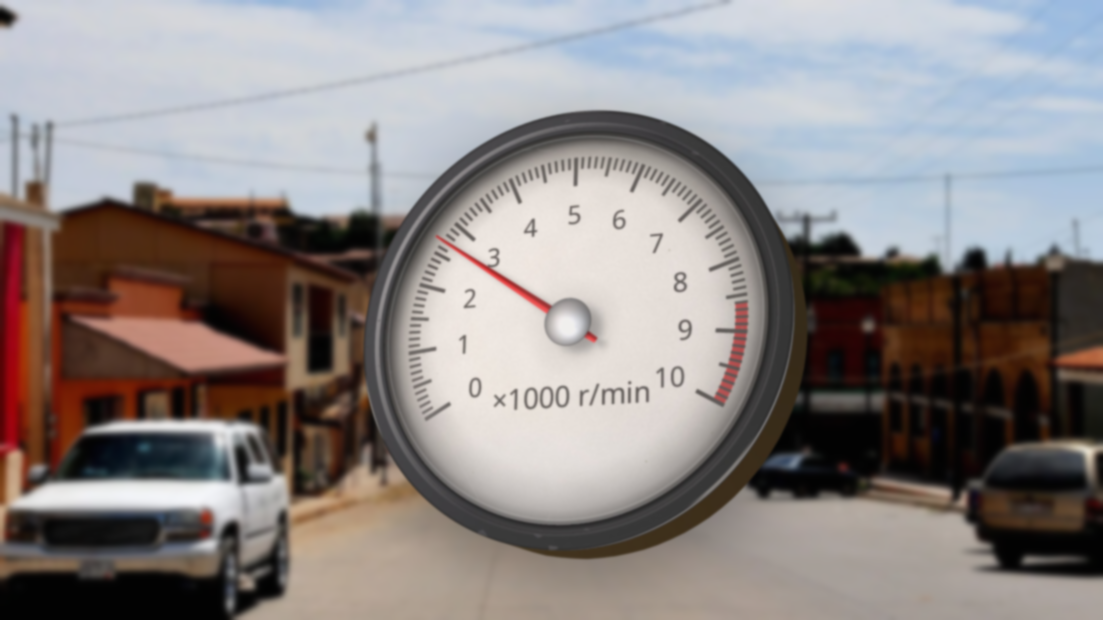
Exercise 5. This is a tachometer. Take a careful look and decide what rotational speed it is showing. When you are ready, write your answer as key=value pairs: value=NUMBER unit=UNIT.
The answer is value=2700 unit=rpm
